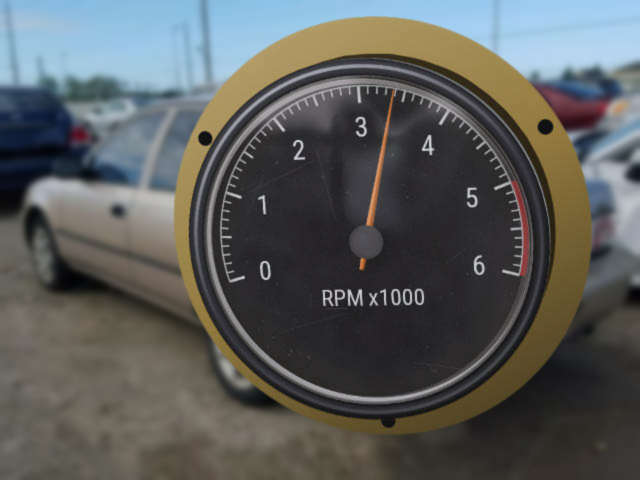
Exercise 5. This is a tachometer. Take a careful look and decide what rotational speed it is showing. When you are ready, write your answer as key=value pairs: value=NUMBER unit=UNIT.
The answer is value=3400 unit=rpm
